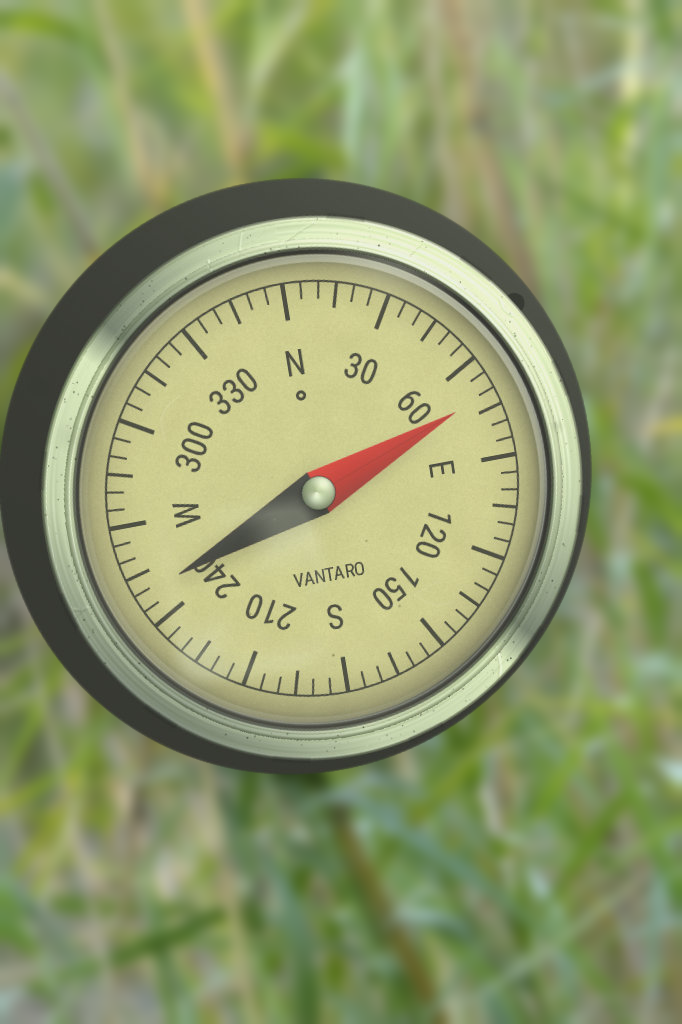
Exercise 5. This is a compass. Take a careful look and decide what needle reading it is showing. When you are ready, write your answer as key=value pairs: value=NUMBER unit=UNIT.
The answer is value=70 unit=°
